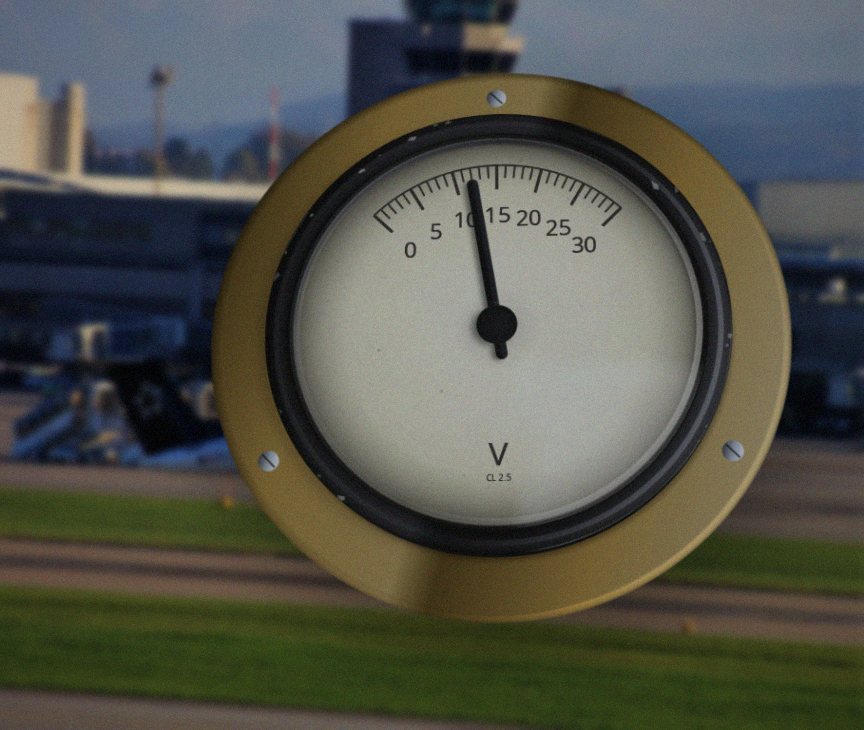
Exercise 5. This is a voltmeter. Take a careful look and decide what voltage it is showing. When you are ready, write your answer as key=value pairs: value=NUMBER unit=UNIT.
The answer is value=12 unit=V
